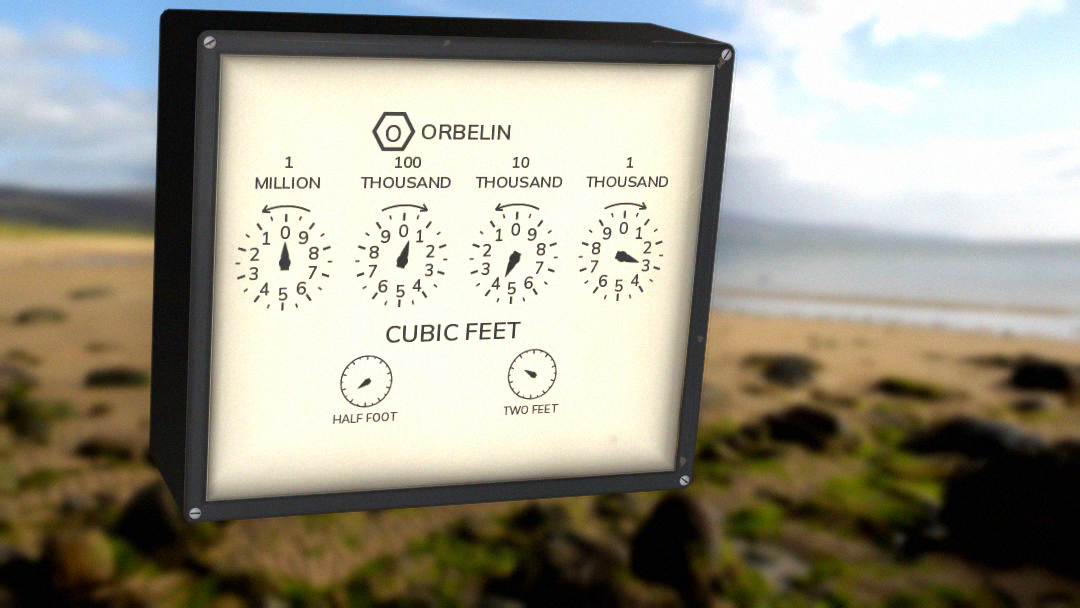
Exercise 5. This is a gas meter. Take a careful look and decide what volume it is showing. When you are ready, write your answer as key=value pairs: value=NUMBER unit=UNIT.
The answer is value=4300 unit=ft³
